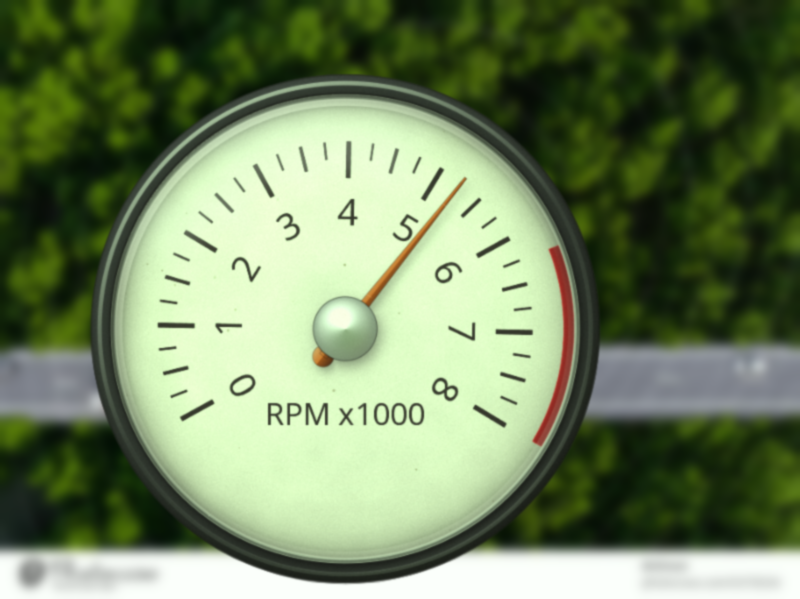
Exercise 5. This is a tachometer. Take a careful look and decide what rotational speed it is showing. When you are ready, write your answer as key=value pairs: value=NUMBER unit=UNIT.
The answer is value=5250 unit=rpm
